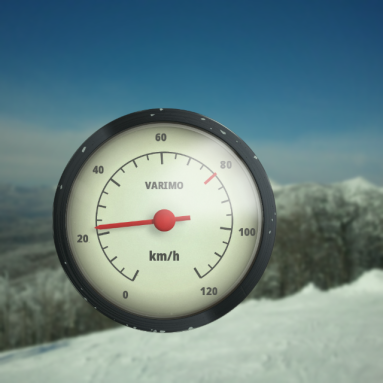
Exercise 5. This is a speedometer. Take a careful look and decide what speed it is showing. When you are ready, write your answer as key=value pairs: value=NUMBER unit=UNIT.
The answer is value=22.5 unit=km/h
